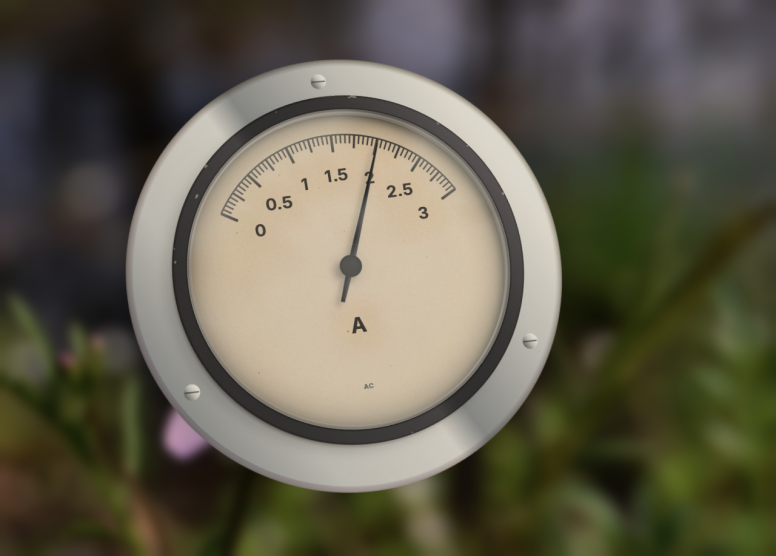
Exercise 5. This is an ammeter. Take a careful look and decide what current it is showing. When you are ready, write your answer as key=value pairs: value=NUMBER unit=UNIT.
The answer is value=2 unit=A
